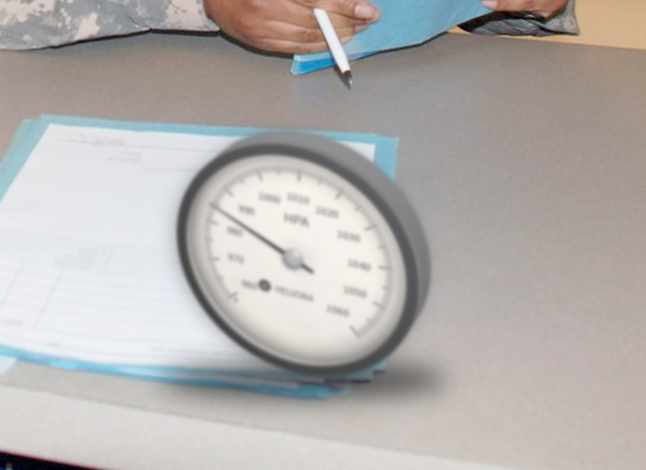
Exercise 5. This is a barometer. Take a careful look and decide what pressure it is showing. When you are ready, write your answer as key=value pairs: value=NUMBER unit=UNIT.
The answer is value=985 unit=hPa
